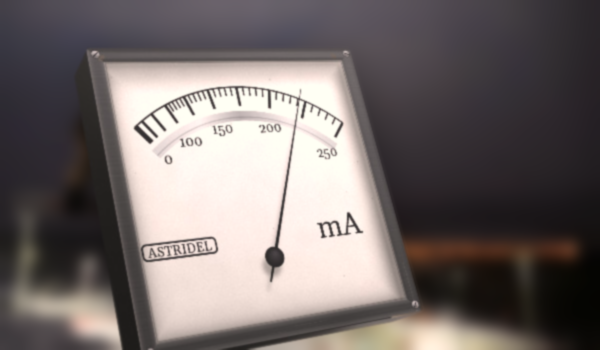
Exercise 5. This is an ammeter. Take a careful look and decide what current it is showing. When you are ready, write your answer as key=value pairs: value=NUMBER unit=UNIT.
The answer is value=220 unit=mA
